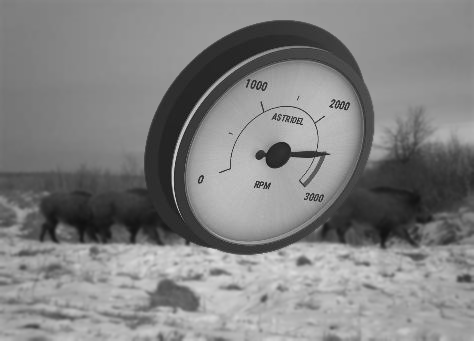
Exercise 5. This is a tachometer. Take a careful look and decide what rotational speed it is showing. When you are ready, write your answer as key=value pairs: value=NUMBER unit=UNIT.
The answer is value=2500 unit=rpm
